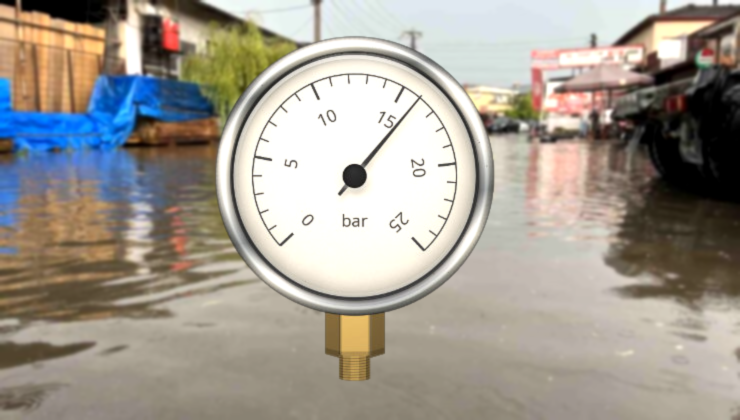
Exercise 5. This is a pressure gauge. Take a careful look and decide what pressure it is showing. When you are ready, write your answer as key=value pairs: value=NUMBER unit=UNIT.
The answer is value=16 unit=bar
